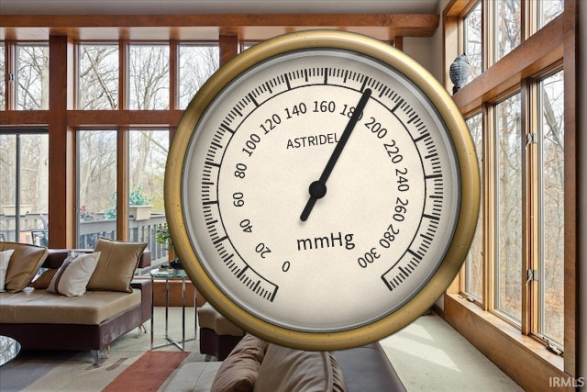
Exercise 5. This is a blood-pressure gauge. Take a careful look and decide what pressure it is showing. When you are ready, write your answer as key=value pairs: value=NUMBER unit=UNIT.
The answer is value=184 unit=mmHg
